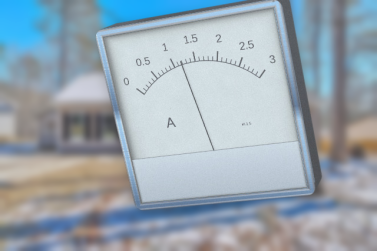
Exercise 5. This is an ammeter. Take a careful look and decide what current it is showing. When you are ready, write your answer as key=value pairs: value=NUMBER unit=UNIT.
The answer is value=1.2 unit=A
